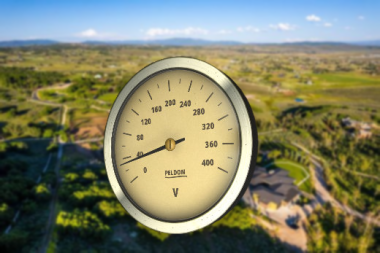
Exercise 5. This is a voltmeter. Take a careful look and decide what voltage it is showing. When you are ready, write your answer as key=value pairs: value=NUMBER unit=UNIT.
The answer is value=30 unit=V
